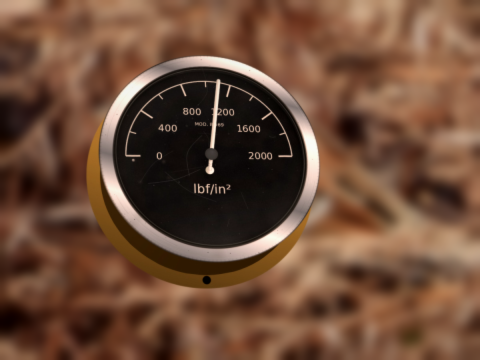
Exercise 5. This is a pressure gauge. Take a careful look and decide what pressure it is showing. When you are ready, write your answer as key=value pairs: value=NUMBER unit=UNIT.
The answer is value=1100 unit=psi
